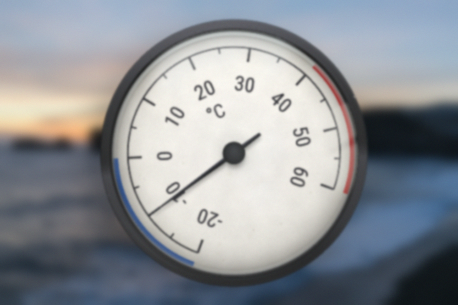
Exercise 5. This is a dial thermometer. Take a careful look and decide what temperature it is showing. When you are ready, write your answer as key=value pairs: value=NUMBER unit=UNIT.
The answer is value=-10 unit=°C
